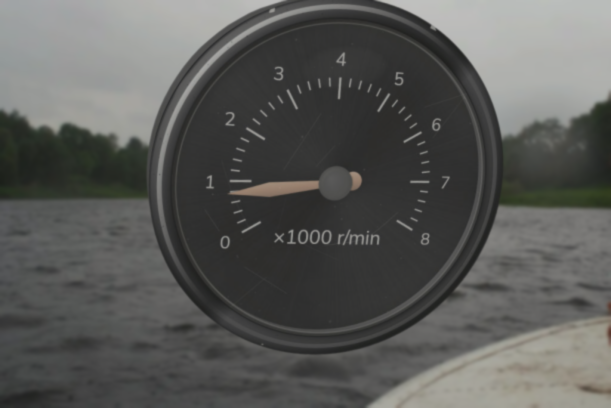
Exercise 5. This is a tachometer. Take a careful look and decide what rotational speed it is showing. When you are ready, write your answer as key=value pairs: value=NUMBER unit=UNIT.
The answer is value=800 unit=rpm
